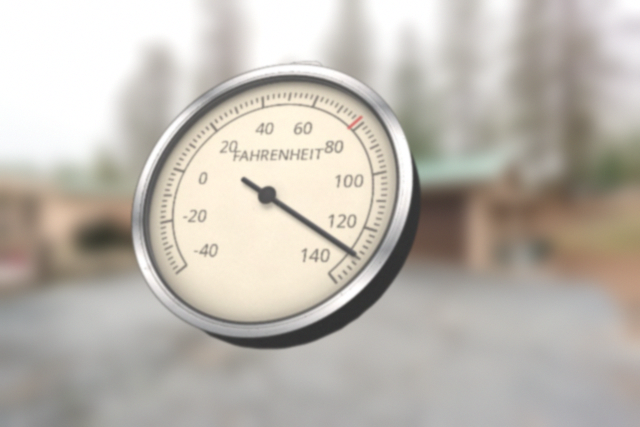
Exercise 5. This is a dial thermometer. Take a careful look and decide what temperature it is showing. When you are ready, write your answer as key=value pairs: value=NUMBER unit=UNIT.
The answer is value=130 unit=°F
